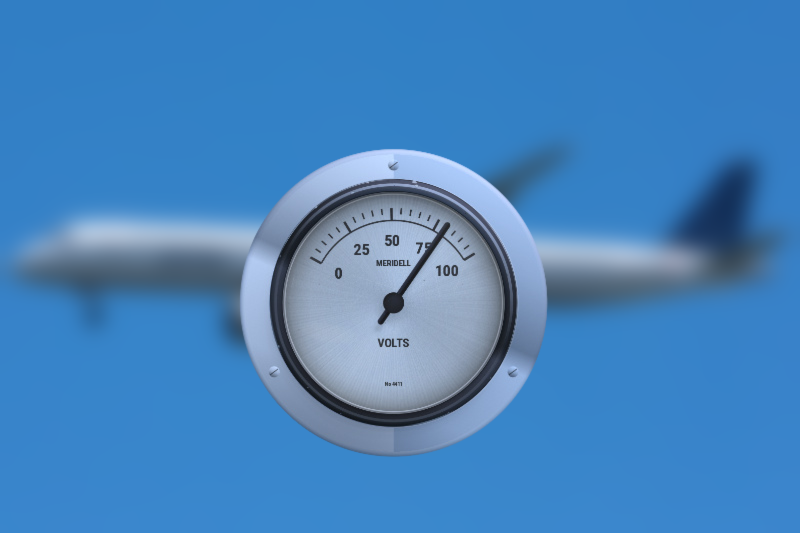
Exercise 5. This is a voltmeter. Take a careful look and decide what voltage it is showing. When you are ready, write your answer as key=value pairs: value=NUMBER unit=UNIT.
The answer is value=80 unit=V
